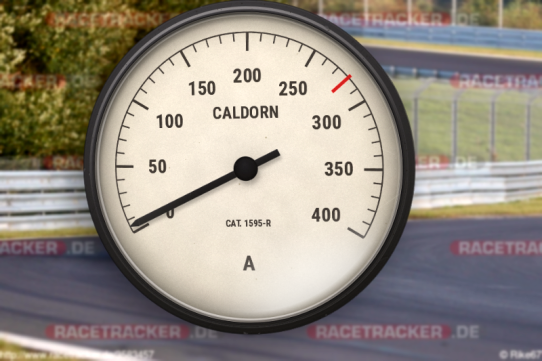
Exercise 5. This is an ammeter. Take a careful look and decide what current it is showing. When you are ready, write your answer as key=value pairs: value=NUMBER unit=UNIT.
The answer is value=5 unit=A
